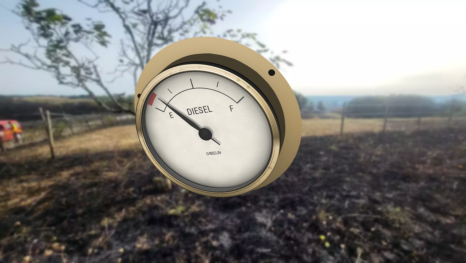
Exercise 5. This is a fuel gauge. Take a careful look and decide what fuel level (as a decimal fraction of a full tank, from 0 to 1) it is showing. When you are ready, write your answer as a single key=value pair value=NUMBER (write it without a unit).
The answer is value=0.125
